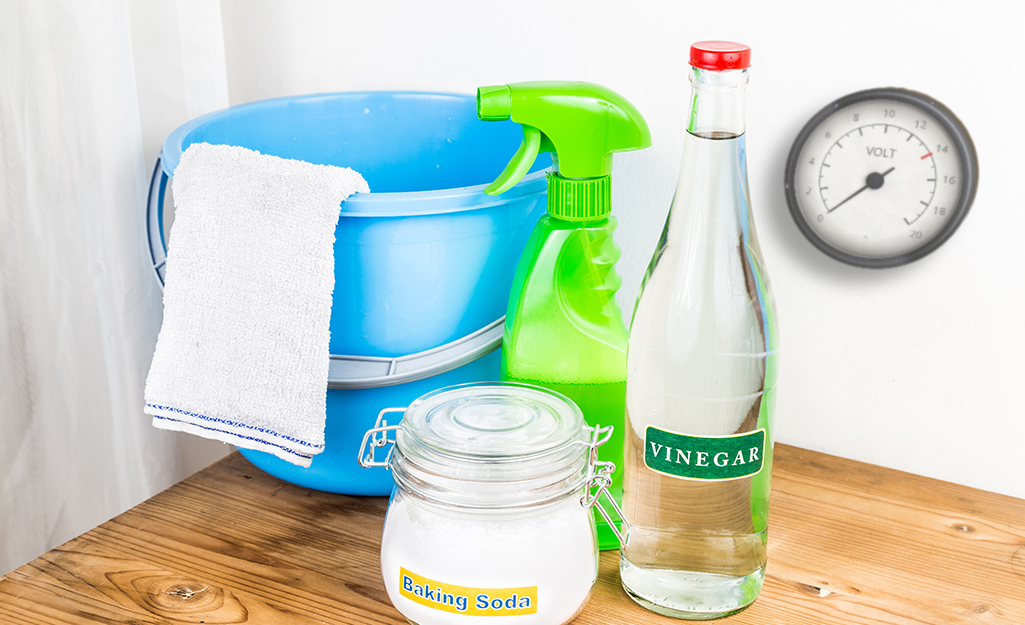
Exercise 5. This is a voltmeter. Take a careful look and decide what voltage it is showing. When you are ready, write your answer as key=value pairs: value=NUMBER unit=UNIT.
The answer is value=0 unit=V
